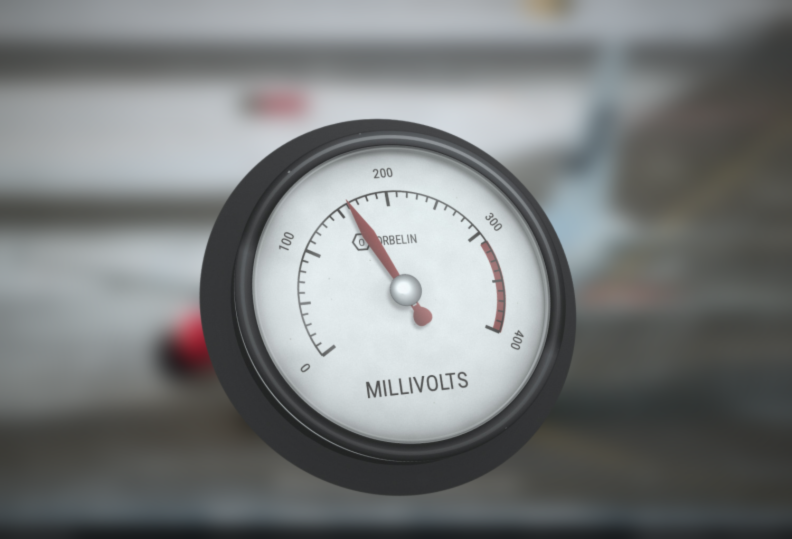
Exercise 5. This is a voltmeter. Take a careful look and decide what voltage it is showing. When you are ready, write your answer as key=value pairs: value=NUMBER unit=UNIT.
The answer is value=160 unit=mV
